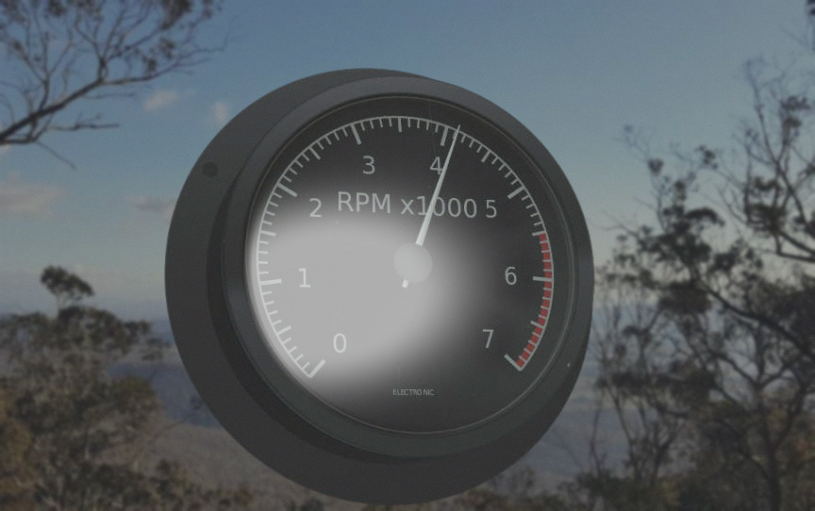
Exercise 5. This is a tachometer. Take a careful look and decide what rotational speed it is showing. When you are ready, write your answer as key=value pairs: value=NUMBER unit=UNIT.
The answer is value=4100 unit=rpm
